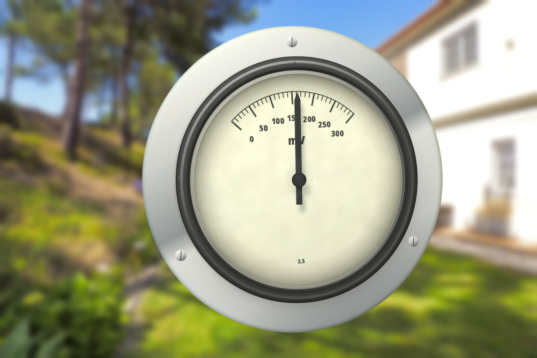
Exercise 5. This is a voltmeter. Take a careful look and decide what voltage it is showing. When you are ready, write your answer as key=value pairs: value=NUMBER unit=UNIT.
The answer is value=160 unit=mV
